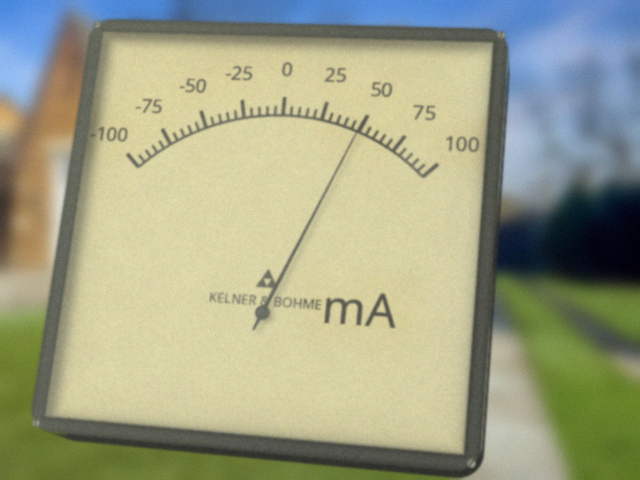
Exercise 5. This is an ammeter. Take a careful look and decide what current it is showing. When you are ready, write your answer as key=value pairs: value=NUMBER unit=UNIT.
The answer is value=50 unit=mA
